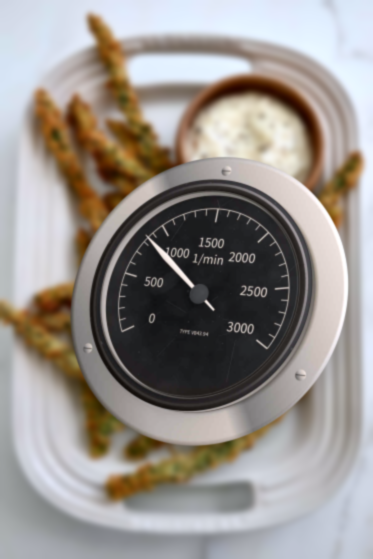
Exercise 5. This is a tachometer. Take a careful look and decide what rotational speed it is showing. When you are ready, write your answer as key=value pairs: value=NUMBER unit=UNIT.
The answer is value=850 unit=rpm
